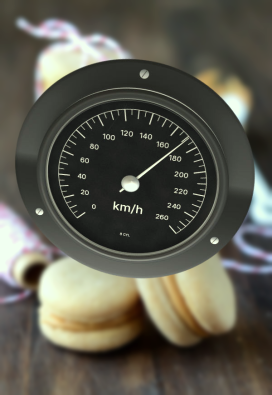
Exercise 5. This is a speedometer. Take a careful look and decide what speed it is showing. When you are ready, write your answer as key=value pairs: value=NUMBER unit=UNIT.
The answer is value=170 unit=km/h
